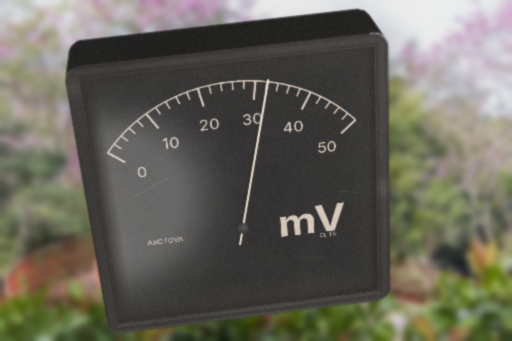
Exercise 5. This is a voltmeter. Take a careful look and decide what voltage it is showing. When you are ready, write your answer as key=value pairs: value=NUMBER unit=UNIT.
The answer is value=32 unit=mV
